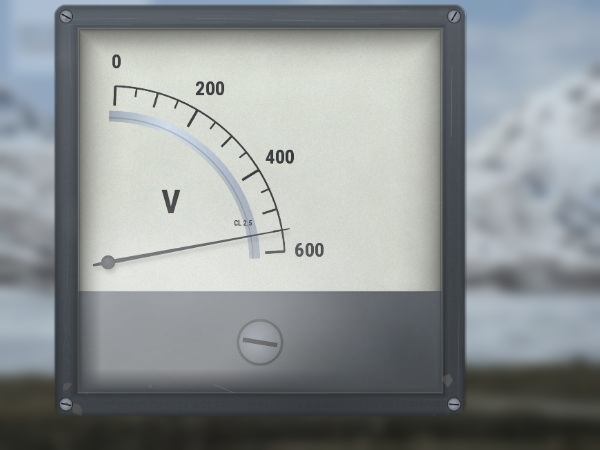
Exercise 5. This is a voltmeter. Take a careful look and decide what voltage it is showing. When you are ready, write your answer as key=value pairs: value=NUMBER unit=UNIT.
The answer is value=550 unit=V
